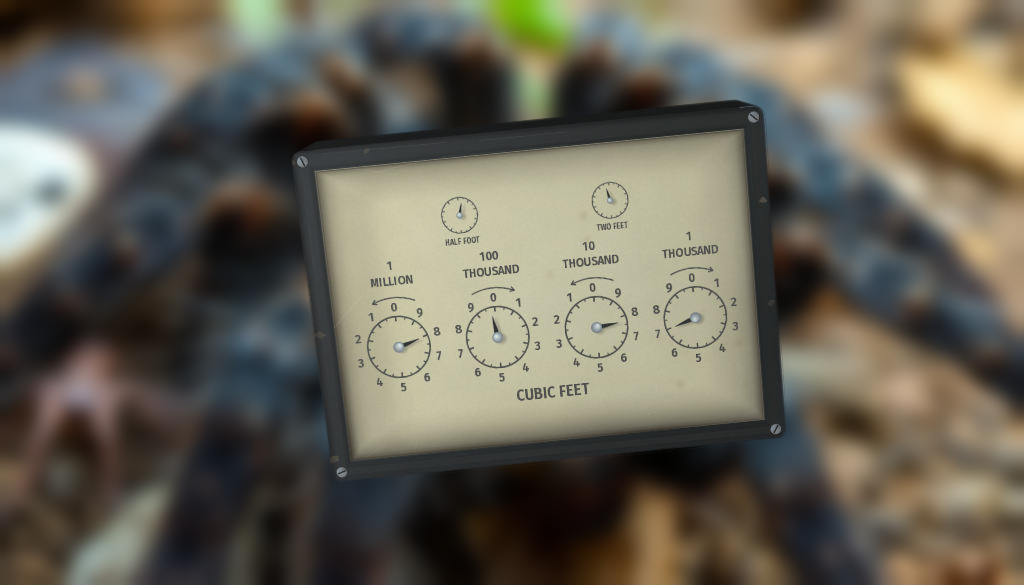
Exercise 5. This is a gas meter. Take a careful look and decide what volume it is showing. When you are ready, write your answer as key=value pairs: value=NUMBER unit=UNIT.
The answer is value=797700 unit=ft³
